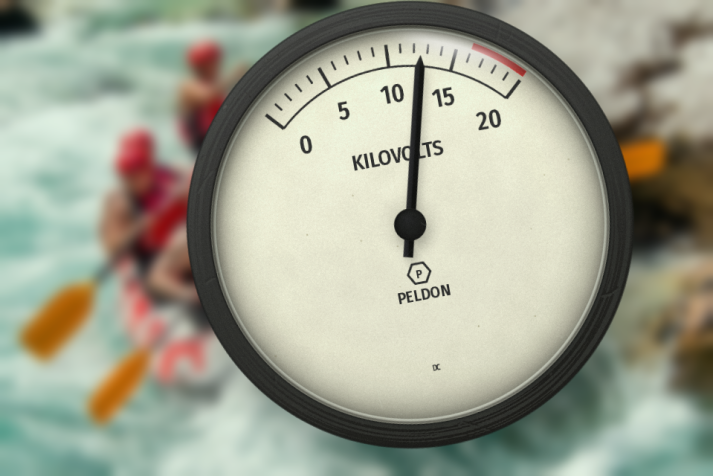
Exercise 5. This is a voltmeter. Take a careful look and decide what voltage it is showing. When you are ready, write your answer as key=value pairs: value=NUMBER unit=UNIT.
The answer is value=12.5 unit=kV
